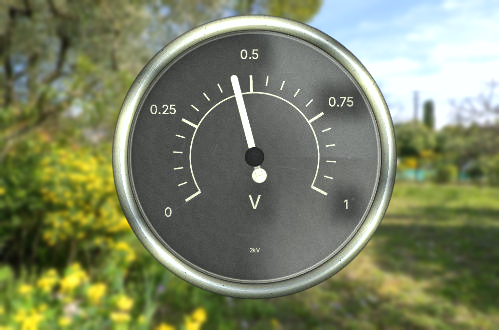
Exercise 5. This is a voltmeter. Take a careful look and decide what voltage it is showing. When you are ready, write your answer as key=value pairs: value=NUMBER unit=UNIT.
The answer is value=0.45 unit=V
